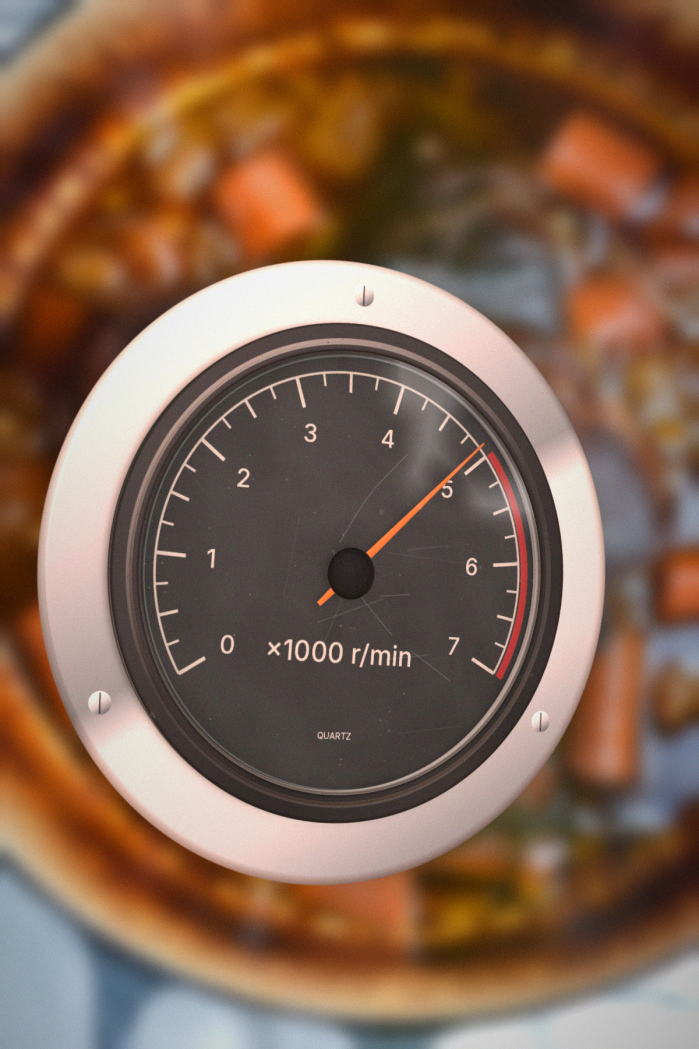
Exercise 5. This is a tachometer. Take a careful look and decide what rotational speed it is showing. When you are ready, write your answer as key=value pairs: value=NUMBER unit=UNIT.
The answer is value=4875 unit=rpm
